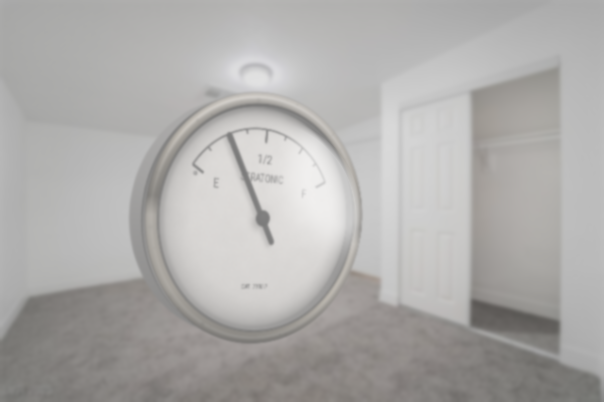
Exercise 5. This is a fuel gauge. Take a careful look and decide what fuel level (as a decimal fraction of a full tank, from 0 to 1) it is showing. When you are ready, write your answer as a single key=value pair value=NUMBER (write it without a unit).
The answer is value=0.25
